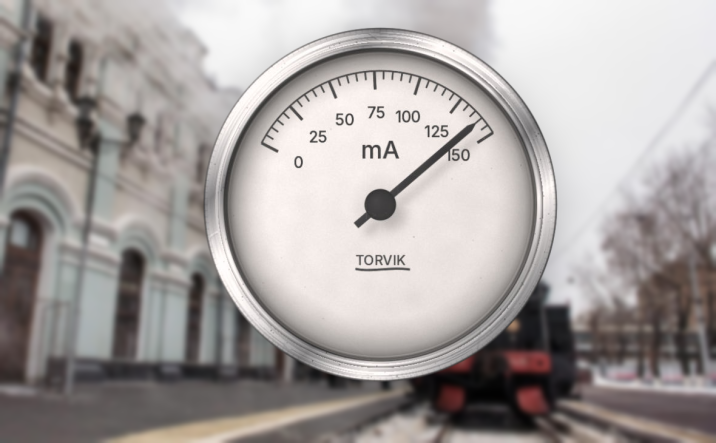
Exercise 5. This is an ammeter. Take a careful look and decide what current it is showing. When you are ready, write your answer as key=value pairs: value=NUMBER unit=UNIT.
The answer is value=140 unit=mA
